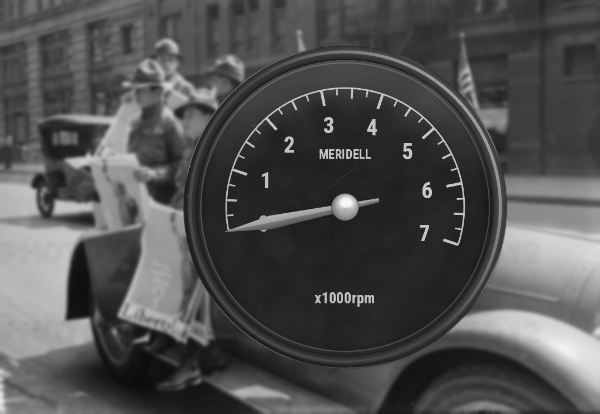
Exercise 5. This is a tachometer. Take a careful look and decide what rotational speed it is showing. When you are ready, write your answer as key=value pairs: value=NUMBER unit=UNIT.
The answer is value=0 unit=rpm
